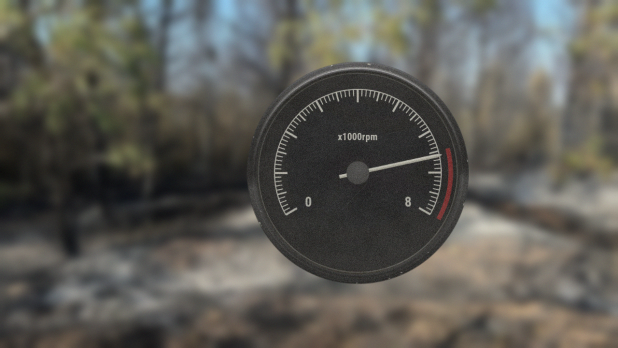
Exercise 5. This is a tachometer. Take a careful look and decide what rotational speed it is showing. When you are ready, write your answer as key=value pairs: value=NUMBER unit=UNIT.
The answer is value=6600 unit=rpm
